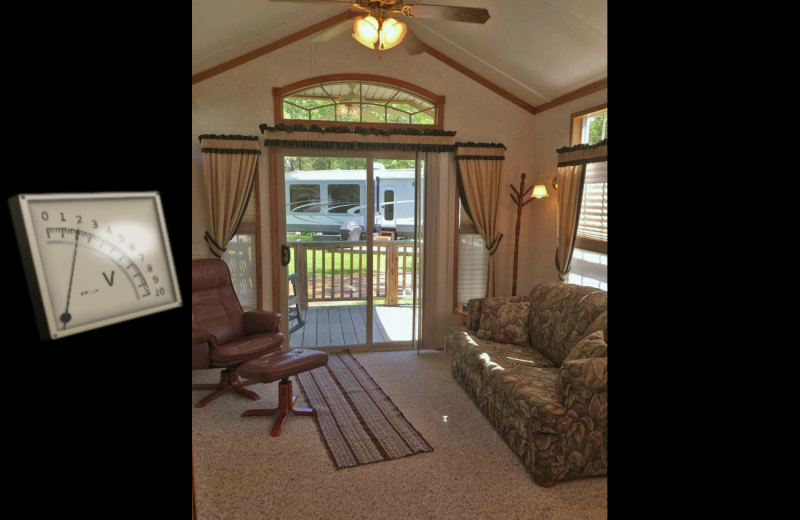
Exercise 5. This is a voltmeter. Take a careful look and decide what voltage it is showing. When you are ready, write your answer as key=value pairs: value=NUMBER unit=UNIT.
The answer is value=2 unit=V
